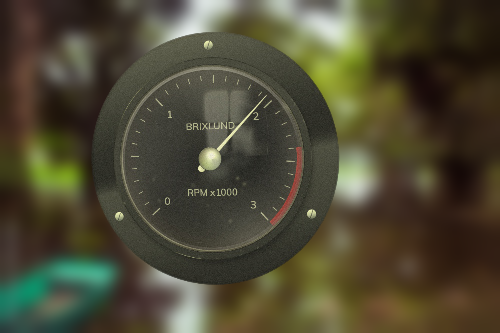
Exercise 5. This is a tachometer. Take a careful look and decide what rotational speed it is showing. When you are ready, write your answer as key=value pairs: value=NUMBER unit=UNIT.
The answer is value=1950 unit=rpm
